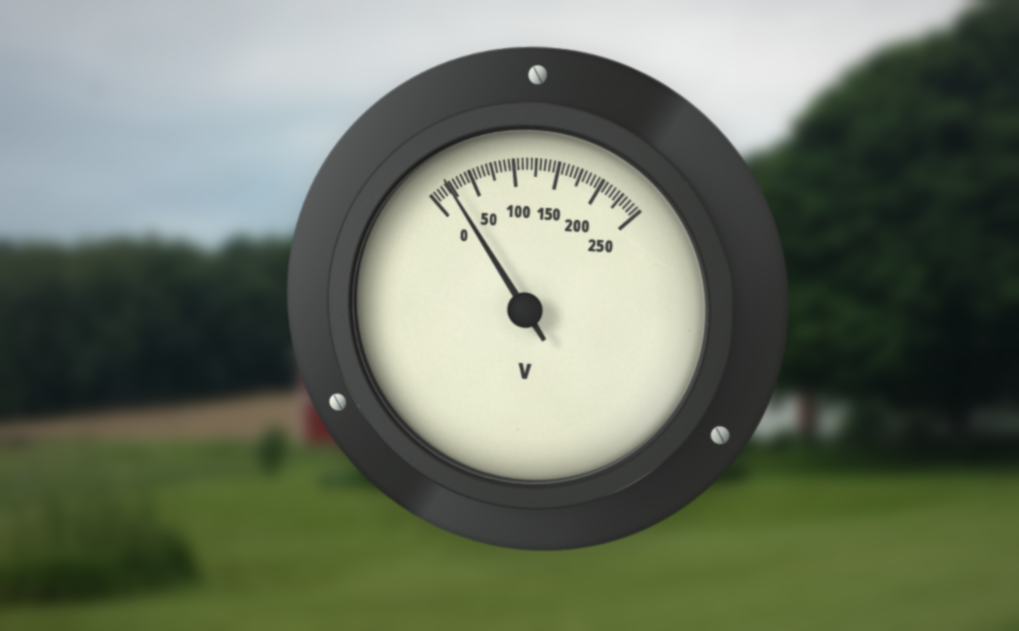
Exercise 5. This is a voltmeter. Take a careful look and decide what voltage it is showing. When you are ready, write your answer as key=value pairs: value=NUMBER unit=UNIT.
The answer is value=25 unit=V
